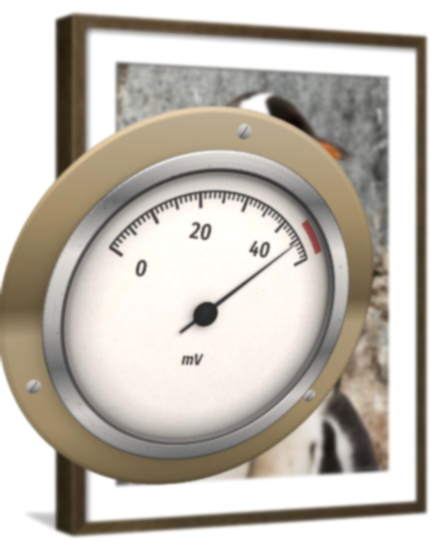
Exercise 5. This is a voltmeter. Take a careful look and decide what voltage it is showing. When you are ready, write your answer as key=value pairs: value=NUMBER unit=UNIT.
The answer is value=45 unit=mV
